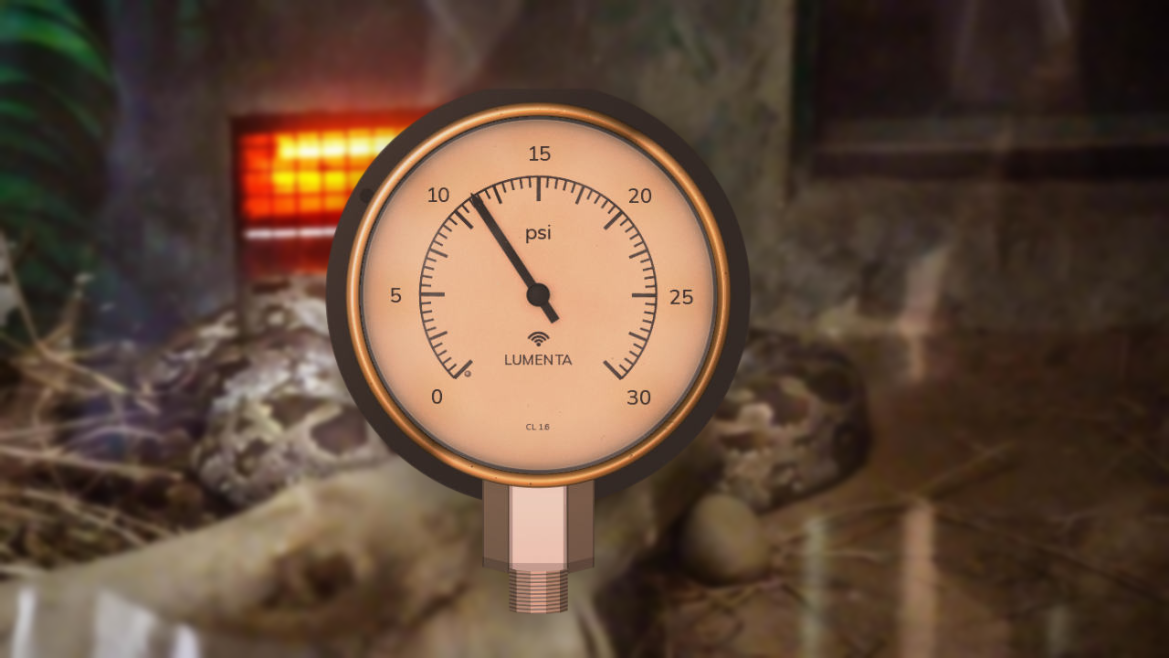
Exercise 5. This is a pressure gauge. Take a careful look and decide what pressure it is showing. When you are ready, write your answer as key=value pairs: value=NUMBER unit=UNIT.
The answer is value=11.25 unit=psi
